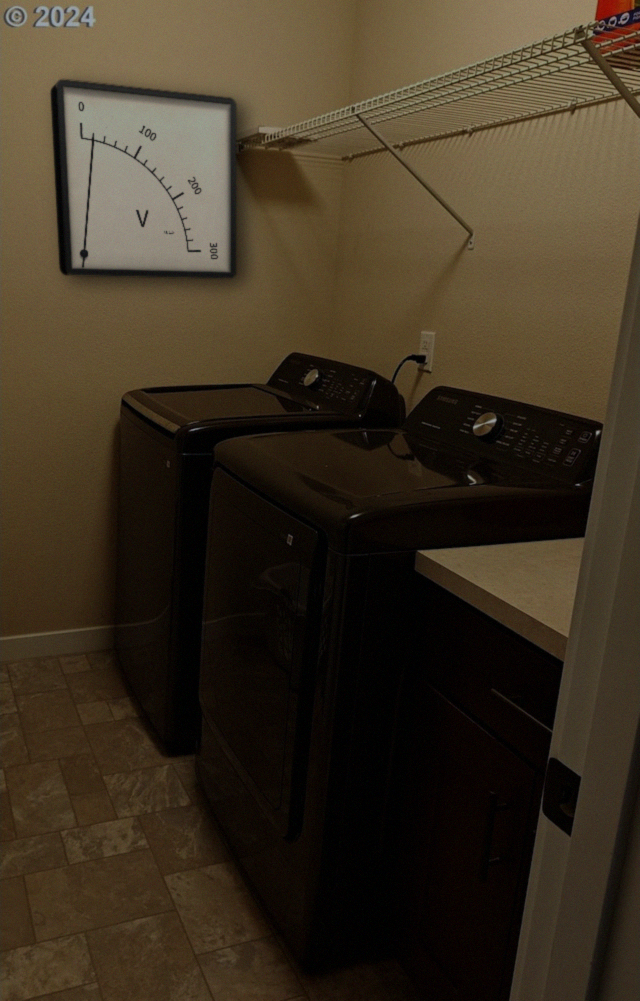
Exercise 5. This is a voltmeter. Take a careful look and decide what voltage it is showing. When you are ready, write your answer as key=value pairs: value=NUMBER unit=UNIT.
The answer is value=20 unit=V
